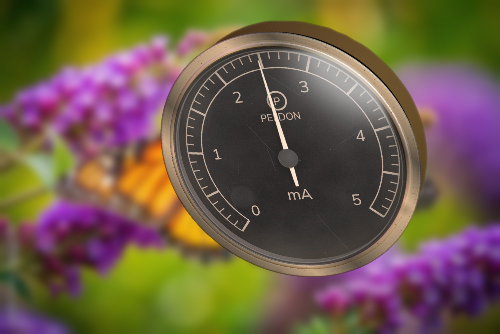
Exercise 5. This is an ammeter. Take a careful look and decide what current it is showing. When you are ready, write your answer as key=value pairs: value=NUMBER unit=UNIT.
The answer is value=2.5 unit=mA
